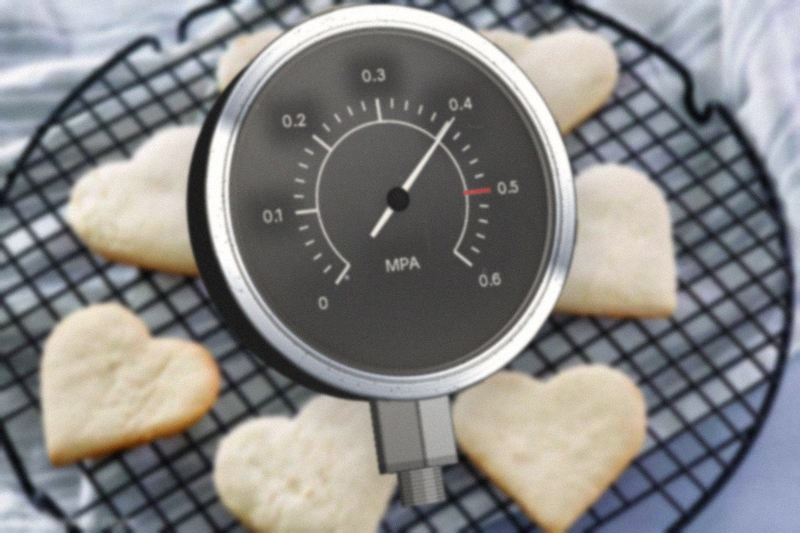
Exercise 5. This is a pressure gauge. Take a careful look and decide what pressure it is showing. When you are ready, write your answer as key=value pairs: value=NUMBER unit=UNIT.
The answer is value=0.4 unit=MPa
